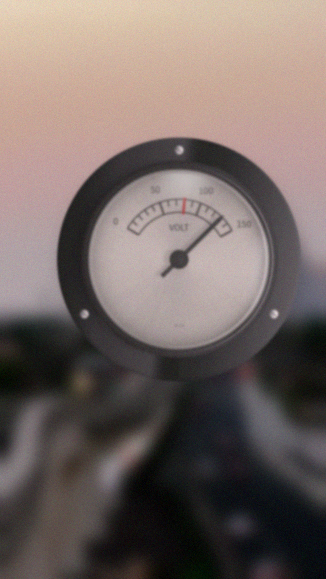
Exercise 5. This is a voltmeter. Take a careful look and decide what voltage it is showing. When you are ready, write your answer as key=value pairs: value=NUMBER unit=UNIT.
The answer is value=130 unit=V
